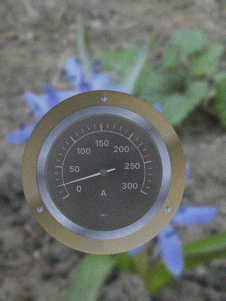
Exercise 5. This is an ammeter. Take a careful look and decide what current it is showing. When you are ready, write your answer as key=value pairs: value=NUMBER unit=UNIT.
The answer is value=20 unit=A
